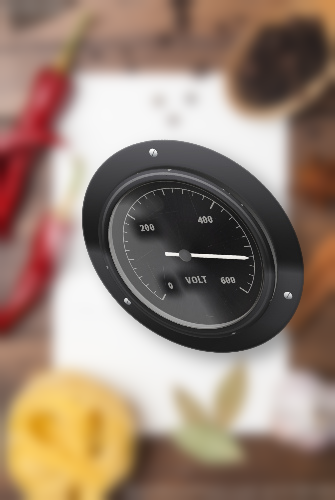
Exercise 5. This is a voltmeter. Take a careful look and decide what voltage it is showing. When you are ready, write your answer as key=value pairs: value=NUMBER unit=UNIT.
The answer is value=520 unit=V
